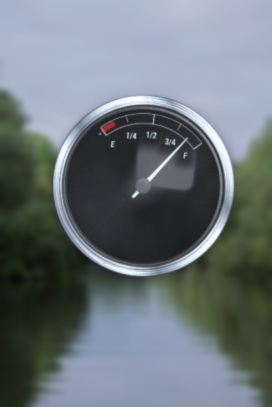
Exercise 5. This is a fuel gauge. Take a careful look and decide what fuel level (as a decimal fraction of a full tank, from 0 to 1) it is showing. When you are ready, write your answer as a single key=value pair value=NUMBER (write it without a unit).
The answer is value=0.875
